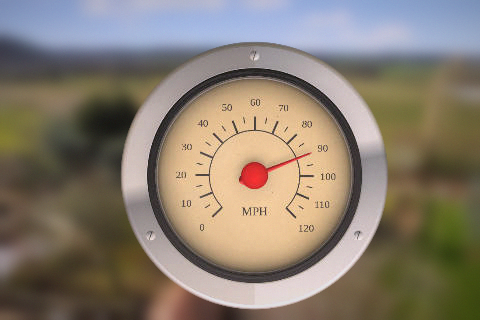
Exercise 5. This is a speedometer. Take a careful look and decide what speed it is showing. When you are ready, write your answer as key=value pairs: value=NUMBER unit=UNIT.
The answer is value=90 unit=mph
